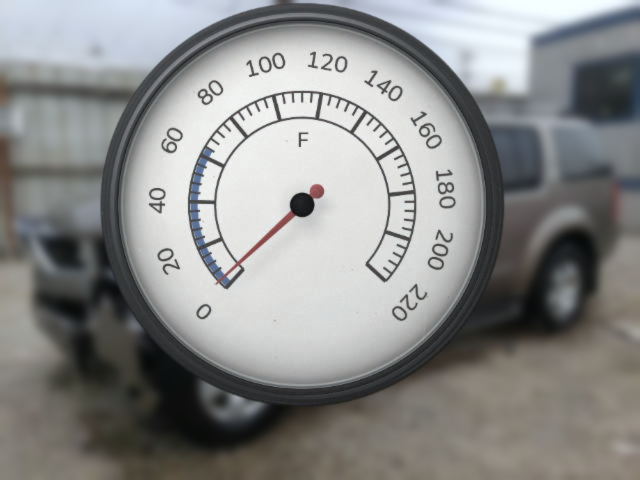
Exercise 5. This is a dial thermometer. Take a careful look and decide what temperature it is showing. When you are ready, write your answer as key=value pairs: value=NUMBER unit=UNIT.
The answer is value=4 unit=°F
